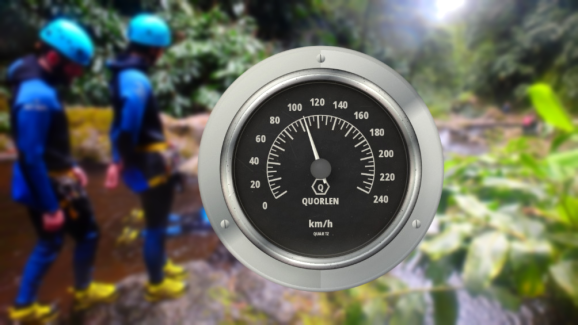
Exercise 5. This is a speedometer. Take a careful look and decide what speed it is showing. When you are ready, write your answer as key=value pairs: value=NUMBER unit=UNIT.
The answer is value=105 unit=km/h
